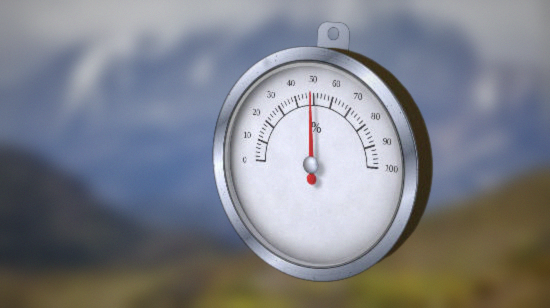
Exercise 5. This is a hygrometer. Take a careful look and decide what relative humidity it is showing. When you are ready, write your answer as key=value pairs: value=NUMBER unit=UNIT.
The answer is value=50 unit=%
